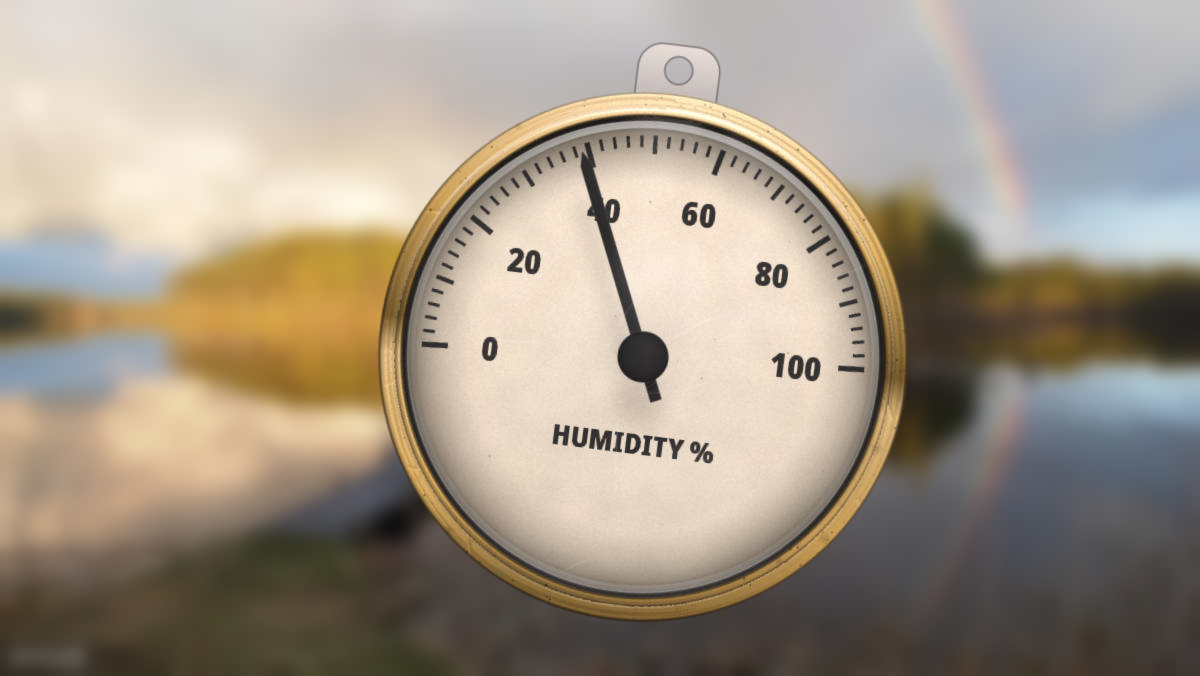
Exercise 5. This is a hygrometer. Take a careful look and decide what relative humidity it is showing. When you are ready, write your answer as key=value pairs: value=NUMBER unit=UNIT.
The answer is value=39 unit=%
